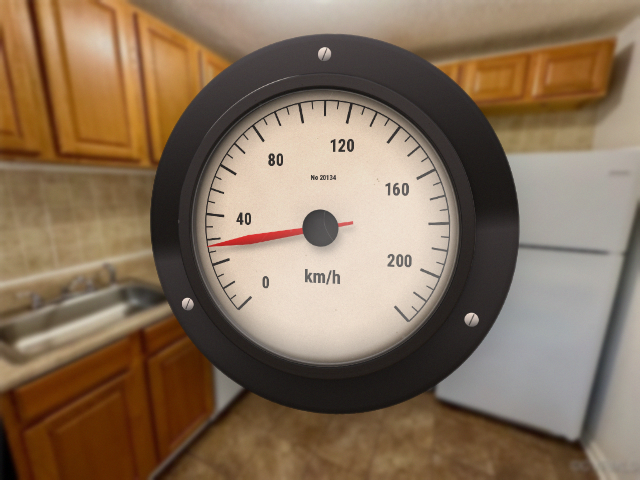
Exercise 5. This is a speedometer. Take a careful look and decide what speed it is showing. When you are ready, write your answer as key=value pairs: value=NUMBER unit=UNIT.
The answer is value=27.5 unit=km/h
